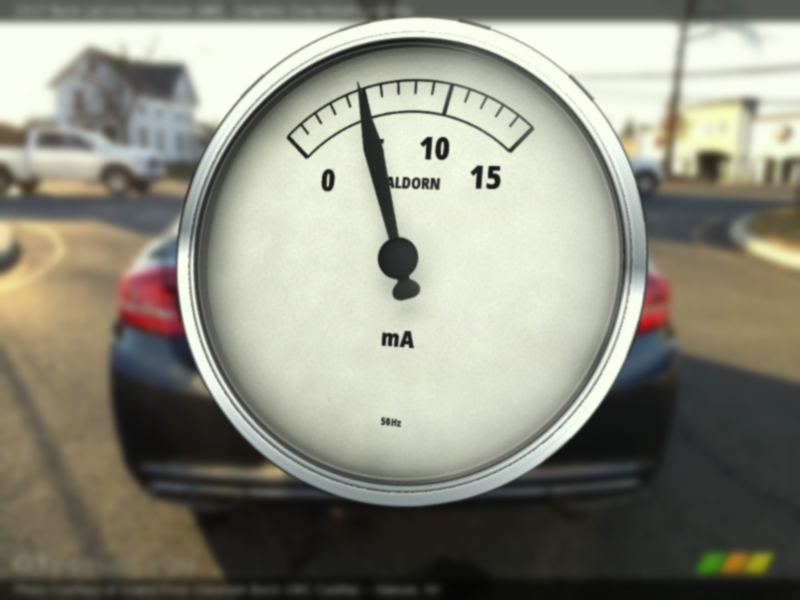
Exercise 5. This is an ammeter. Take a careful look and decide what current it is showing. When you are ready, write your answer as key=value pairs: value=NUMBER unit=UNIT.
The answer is value=5 unit=mA
